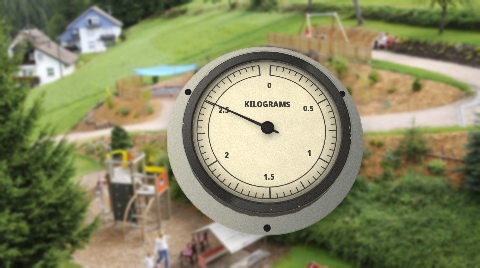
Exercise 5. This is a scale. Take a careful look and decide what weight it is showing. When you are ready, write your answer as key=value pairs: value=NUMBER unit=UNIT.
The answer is value=2.5 unit=kg
